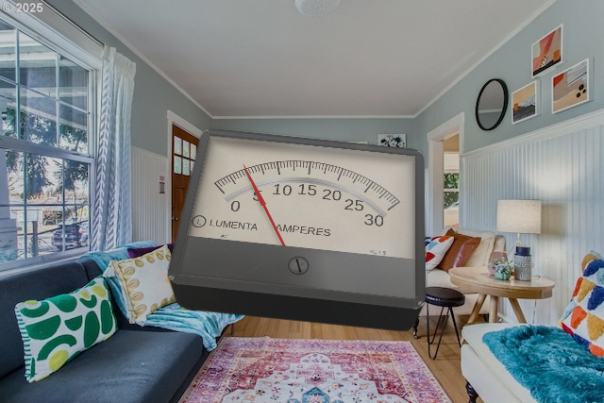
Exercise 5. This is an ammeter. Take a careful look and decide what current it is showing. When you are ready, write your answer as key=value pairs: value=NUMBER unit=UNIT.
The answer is value=5 unit=A
